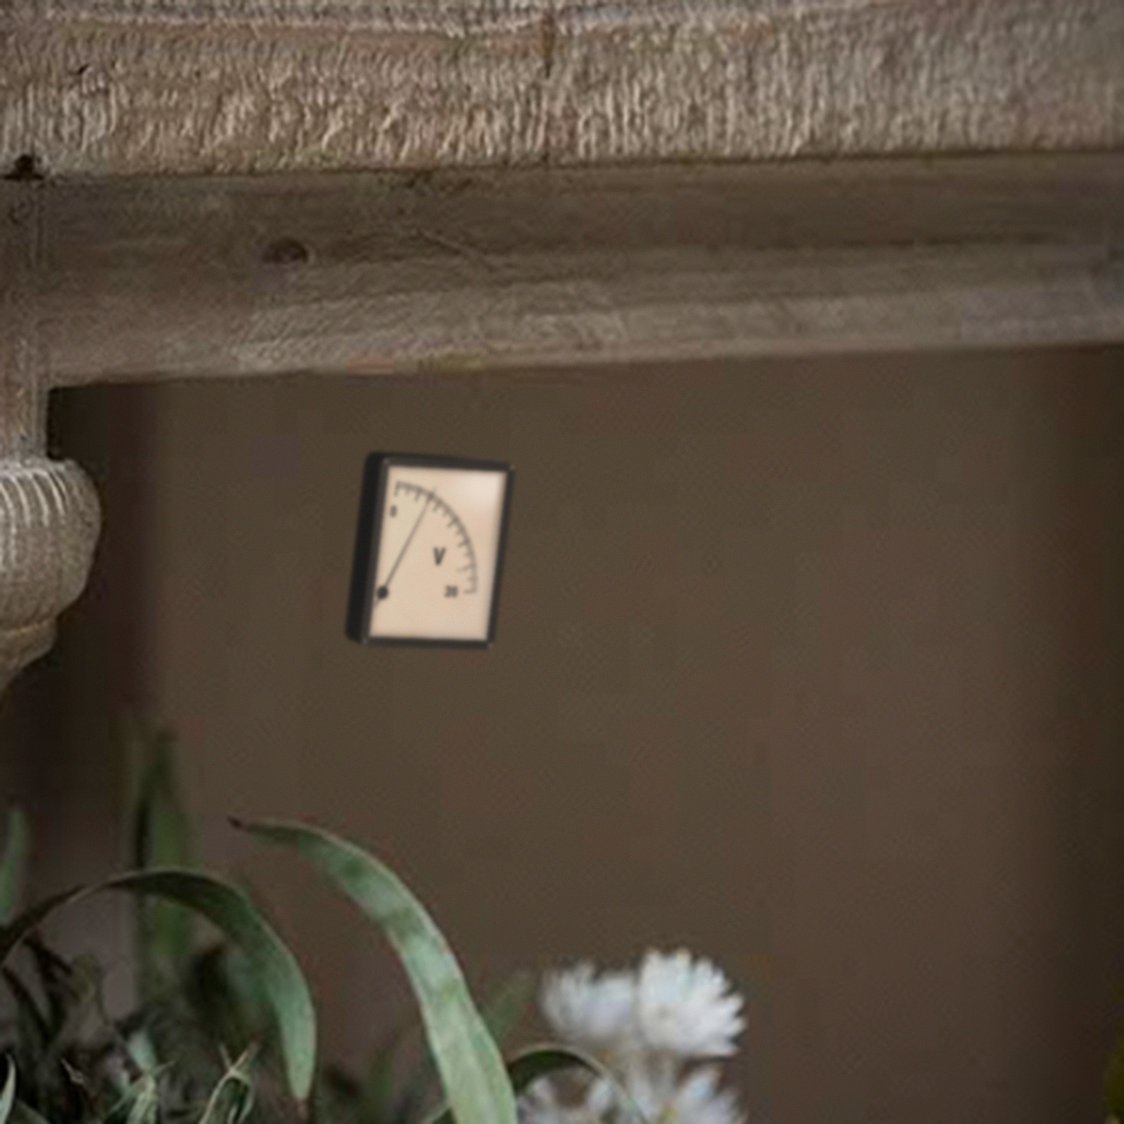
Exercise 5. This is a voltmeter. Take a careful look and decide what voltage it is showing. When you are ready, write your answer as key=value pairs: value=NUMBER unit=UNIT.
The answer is value=7.5 unit=V
